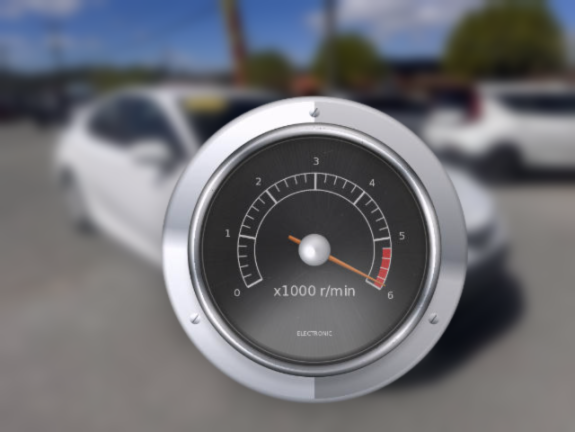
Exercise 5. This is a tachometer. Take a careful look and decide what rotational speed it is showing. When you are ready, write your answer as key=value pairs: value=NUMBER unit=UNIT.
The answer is value=5900 unit=rpm
